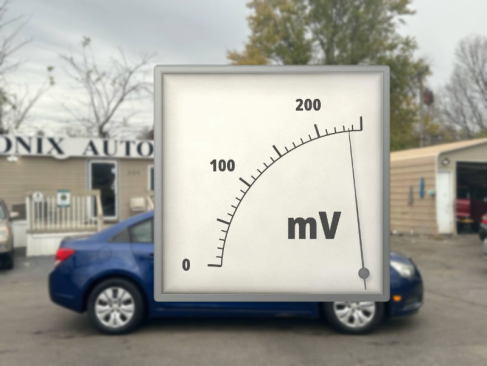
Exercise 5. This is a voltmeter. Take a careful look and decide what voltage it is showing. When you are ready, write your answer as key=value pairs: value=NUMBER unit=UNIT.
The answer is value=235 unit=mV
